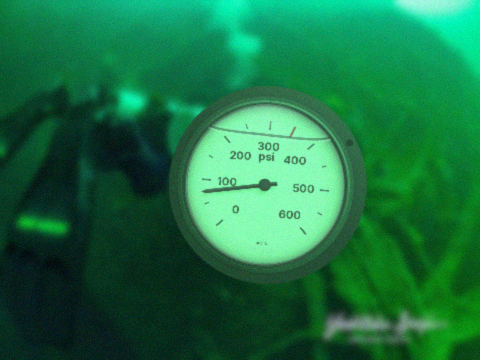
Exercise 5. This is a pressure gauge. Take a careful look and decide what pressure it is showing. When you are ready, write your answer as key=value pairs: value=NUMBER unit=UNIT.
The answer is value=75 unit=psi
